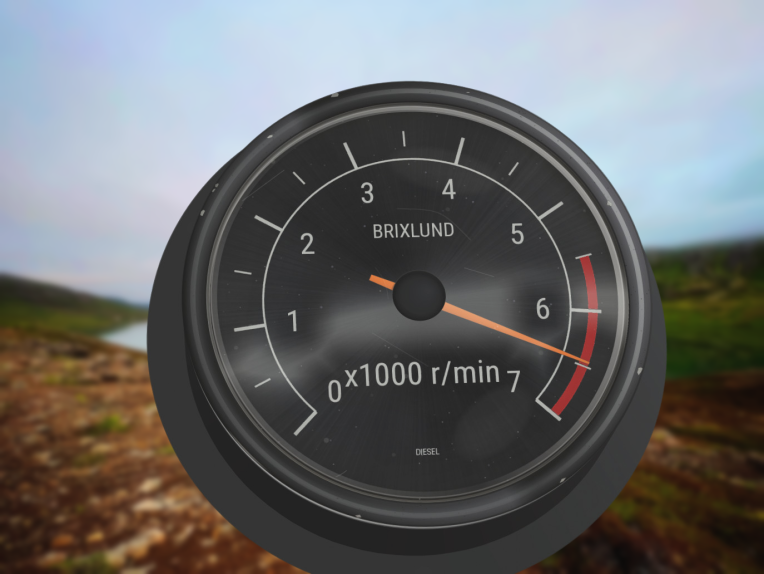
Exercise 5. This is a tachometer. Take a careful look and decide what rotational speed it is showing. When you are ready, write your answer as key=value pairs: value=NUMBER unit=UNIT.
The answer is value=6500 unit=rpm
